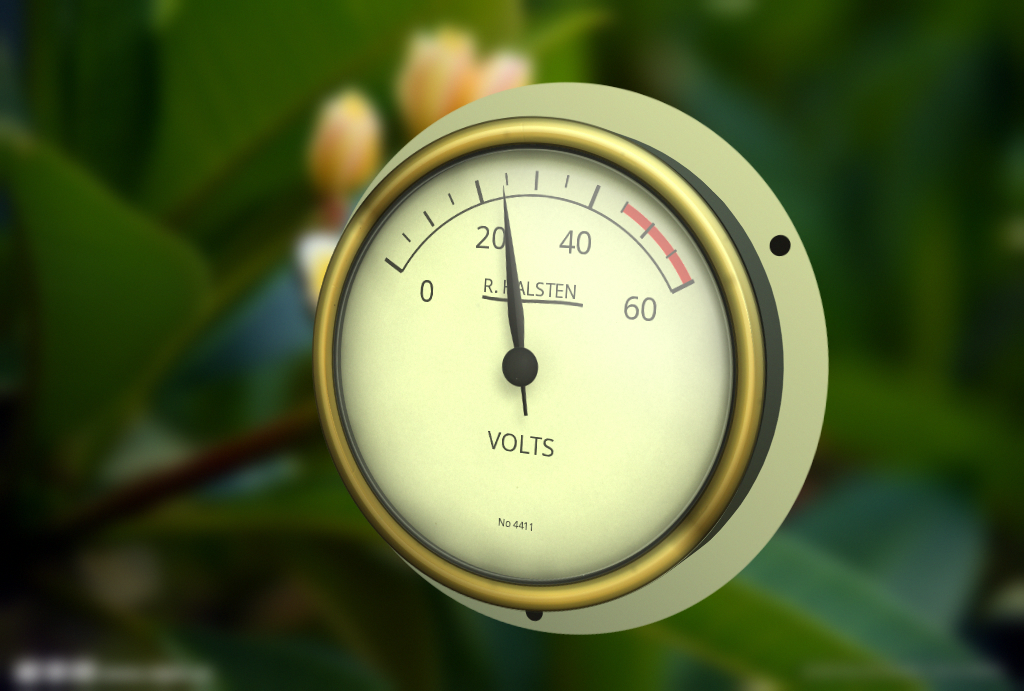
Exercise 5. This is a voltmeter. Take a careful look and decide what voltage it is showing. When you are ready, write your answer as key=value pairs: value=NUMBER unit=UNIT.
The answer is value=25 unit=V
